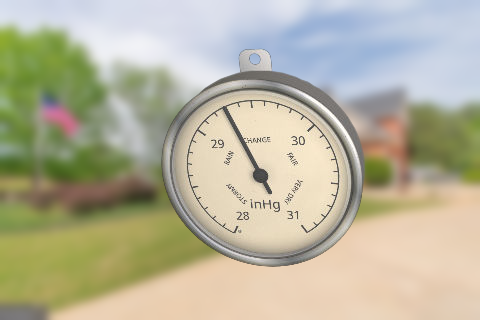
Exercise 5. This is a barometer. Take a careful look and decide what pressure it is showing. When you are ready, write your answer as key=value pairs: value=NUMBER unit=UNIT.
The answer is value=29.3 unit=inHg
